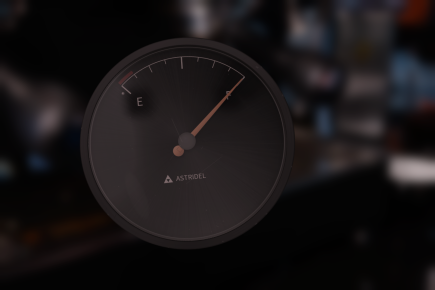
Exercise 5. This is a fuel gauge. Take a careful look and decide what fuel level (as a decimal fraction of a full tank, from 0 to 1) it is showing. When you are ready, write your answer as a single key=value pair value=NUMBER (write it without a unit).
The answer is value=1
